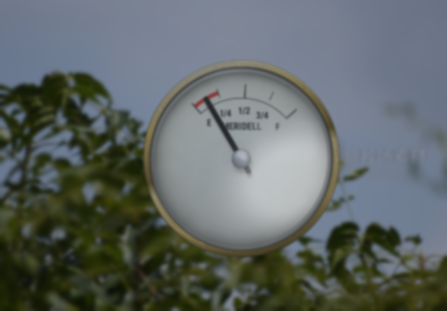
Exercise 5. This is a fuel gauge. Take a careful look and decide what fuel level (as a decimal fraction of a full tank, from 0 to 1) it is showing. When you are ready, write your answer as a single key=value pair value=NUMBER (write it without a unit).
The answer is value=0.125
